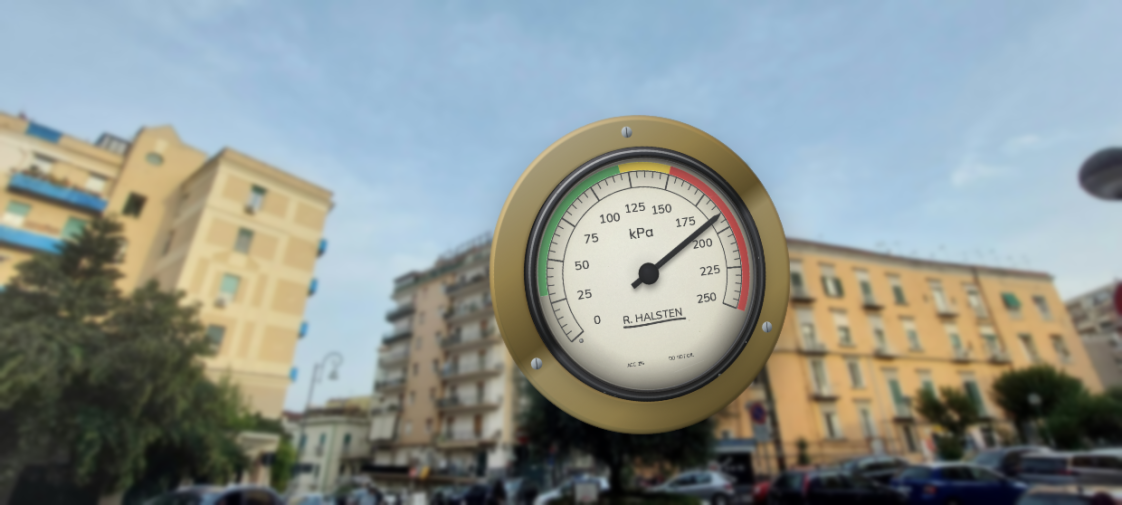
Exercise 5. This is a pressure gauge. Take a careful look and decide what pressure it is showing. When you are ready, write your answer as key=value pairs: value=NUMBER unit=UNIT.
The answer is value=190 unit=kPa
